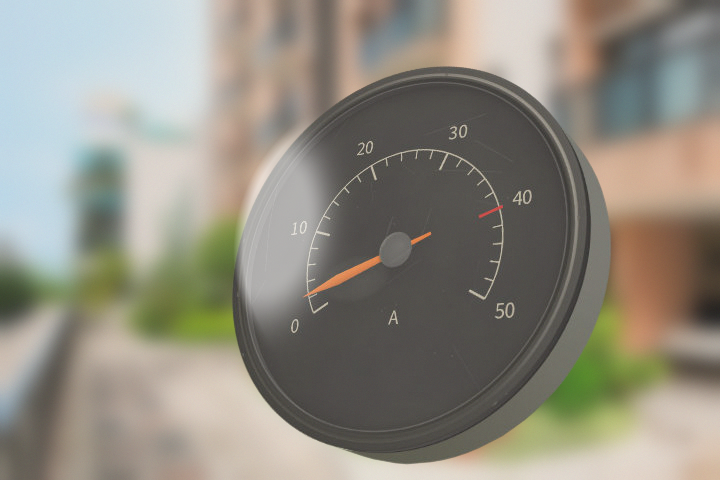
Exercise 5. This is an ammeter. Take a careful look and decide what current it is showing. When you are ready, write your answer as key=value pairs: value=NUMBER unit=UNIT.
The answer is value=2 unit=A
